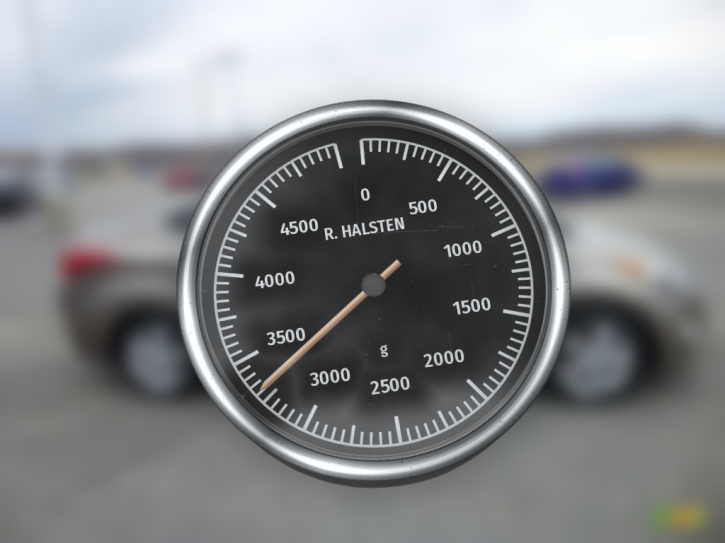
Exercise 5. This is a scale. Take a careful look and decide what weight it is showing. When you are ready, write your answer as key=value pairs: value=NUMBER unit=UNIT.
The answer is value=3300 unit=g
